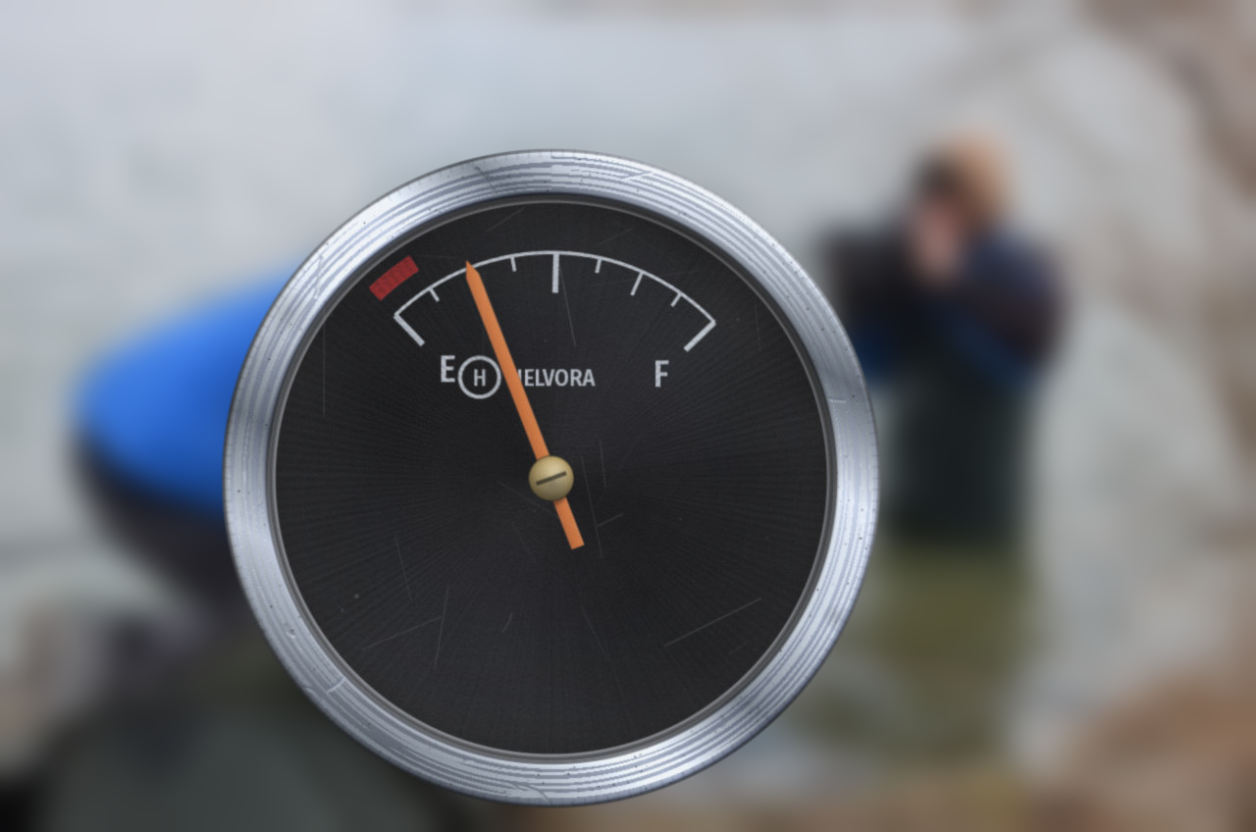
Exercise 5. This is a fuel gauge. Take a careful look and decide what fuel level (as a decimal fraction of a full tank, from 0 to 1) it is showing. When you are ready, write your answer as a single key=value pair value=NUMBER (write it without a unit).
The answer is value=0.25
